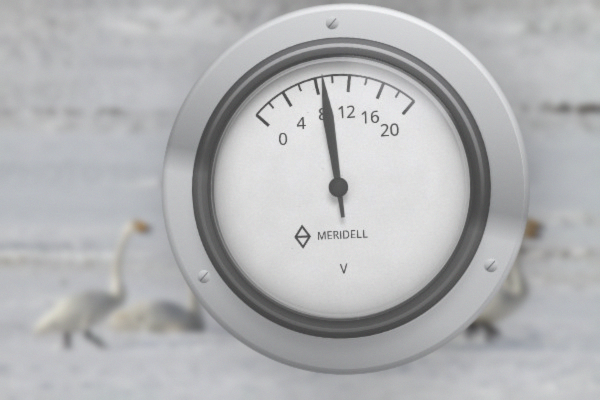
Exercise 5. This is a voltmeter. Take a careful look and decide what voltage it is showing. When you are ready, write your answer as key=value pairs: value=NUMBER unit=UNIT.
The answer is value=9 unit=V
